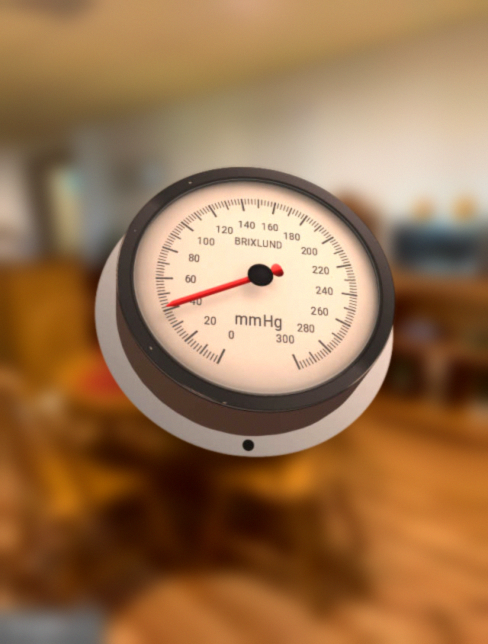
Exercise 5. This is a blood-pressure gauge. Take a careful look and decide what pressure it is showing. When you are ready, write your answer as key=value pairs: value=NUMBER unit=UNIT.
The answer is value=40 unit=mmHg
